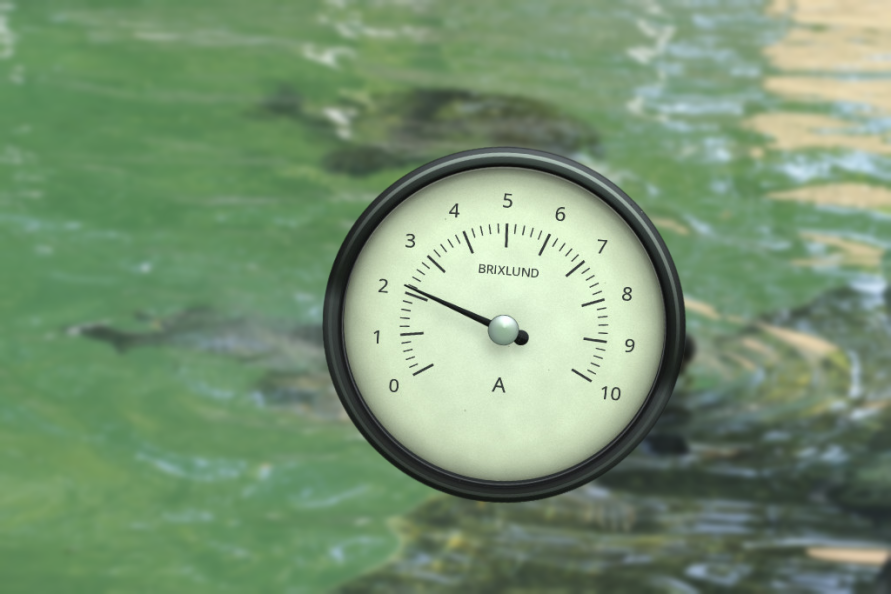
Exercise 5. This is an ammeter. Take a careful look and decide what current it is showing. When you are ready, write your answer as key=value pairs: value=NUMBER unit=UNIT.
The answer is value=2.2 unit=A
